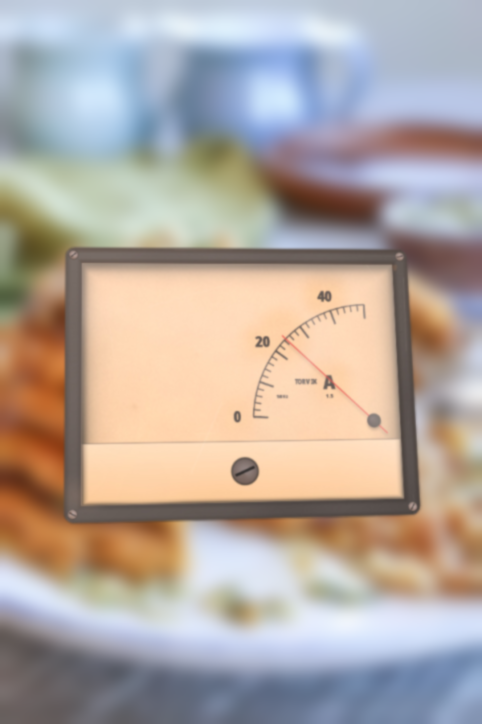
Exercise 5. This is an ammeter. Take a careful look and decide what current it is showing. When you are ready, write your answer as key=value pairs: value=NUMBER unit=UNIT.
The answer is value=24 unit=A
